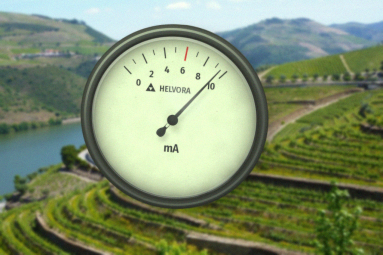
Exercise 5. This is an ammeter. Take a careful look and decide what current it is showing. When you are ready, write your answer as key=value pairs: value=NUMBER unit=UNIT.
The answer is value=9.5 unit=mA
